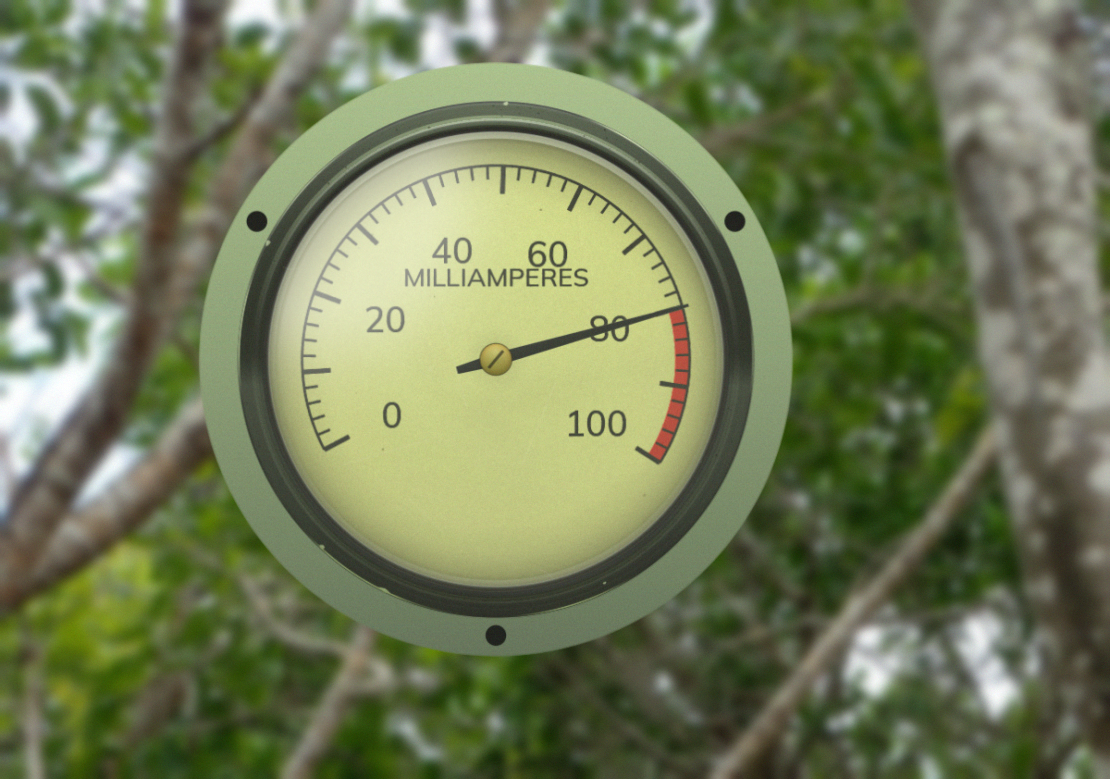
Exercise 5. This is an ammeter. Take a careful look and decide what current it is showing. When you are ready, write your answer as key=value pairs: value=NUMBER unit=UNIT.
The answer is value=80 unit=mA
